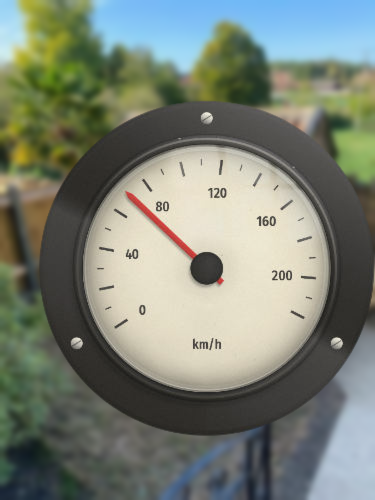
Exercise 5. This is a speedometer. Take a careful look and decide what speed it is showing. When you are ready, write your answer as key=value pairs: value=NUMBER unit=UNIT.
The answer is value=70 unit=km/h
